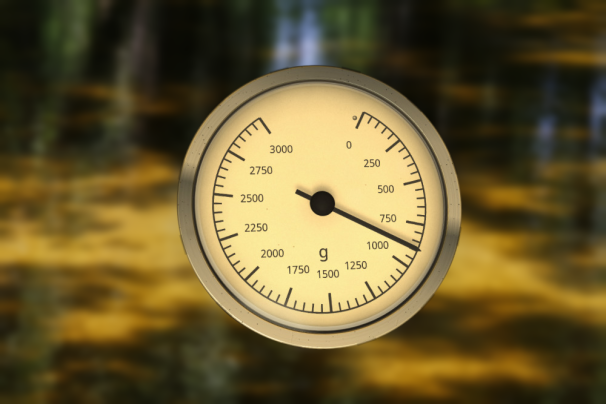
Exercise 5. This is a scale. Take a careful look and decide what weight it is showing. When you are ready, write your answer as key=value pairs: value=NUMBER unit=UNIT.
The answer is value=900 unit=g
